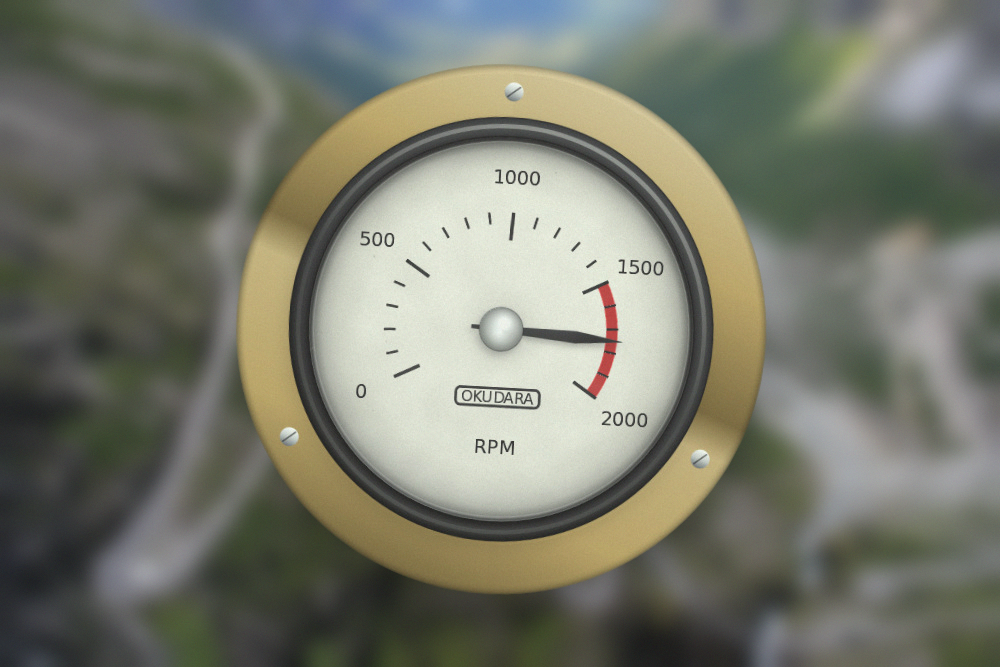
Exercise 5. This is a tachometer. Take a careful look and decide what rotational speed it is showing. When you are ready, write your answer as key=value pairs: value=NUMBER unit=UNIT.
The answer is value=1750 unit=rpm
